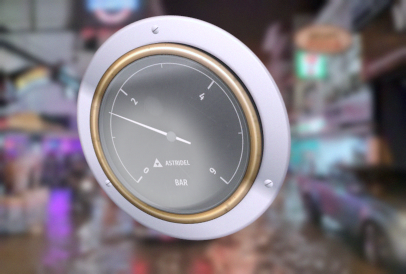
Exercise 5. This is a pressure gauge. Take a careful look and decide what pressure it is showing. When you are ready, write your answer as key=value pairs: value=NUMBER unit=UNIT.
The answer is value=1.5 unit=bar
